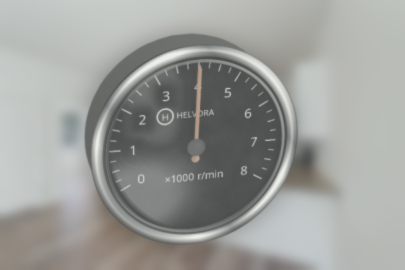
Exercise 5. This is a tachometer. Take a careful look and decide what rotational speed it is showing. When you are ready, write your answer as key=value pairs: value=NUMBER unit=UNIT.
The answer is value=4000 unit=rpm
